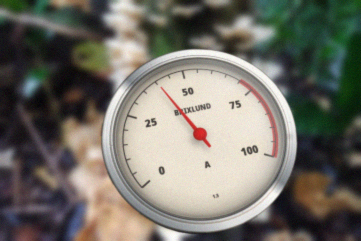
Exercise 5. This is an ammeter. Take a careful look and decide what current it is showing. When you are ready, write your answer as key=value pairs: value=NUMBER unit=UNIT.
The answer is value=40 unit=A
